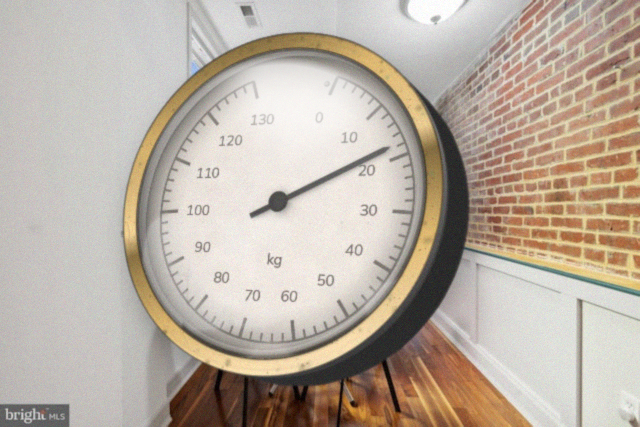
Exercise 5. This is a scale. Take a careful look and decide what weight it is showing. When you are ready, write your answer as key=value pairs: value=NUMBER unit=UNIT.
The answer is value=18 unit=kg
